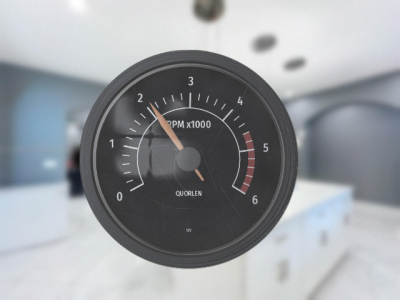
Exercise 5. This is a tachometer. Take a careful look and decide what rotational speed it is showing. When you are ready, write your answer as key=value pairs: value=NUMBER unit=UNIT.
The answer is value=2100 unit=rpm
